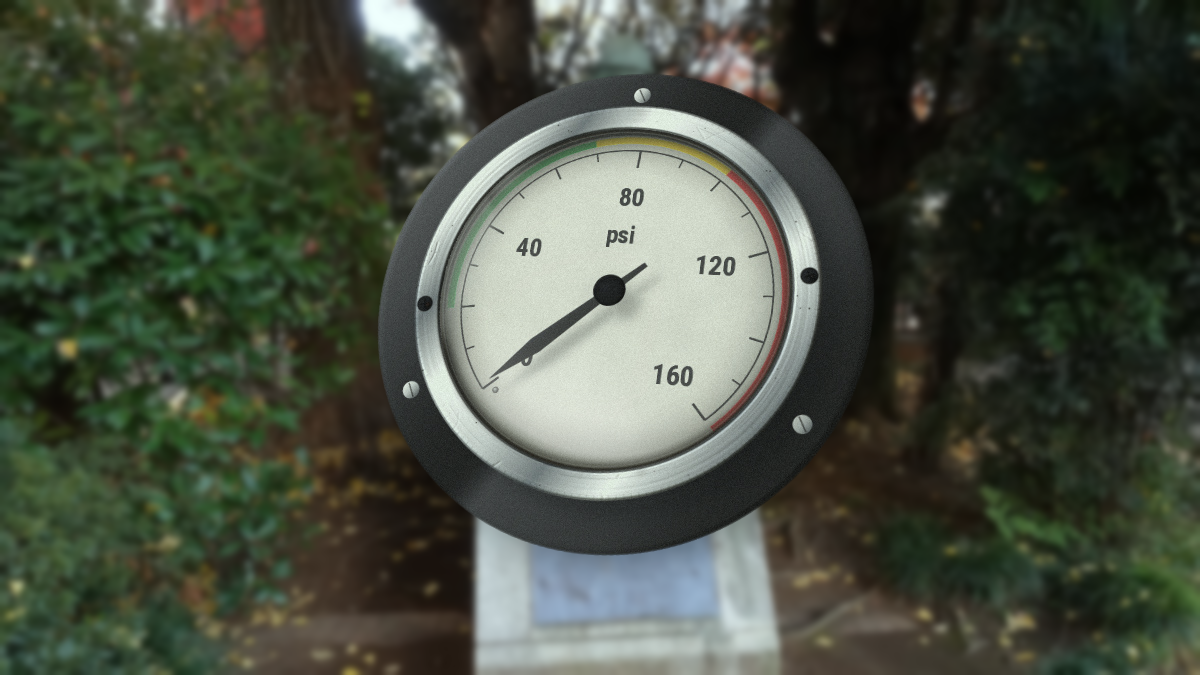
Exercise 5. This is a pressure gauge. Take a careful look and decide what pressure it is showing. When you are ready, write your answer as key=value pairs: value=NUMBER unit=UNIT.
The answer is value=0 unit=psi
